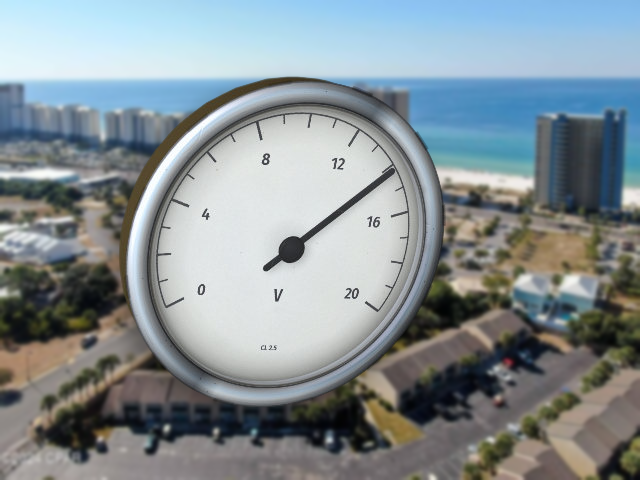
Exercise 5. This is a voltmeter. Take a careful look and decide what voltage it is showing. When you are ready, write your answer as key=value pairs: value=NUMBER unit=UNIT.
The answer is value=14 unit=V
